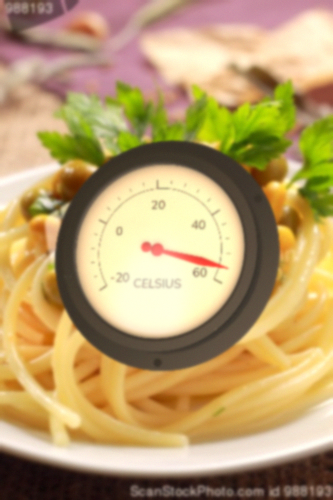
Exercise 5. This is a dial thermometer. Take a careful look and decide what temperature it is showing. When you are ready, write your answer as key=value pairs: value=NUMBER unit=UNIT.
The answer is value=56 unit=°C
